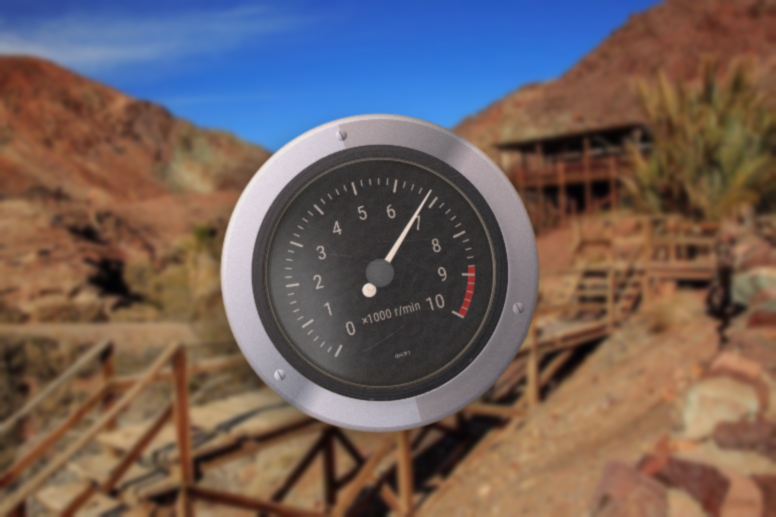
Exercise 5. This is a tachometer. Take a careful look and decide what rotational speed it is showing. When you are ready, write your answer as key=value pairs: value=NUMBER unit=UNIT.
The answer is value=6800 unit=rpm
